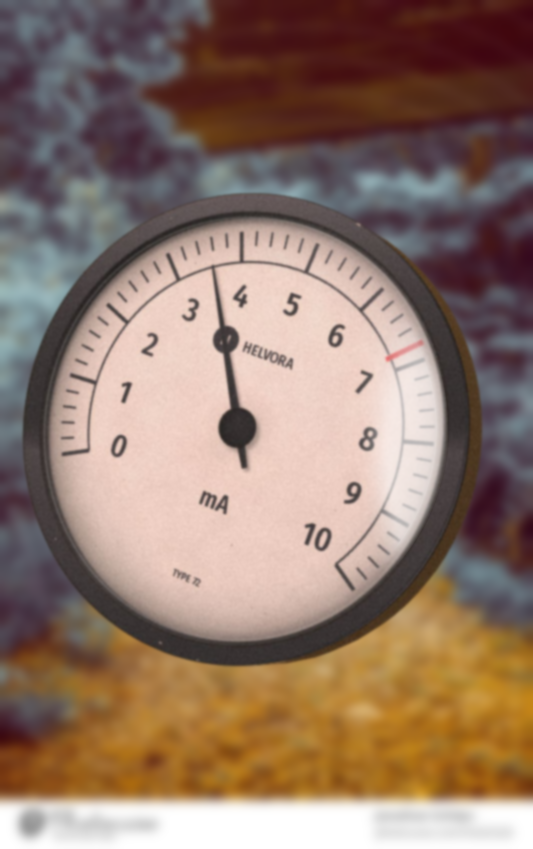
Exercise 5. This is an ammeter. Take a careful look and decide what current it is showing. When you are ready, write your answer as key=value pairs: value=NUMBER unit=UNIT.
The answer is value=3.6 unit=mA
